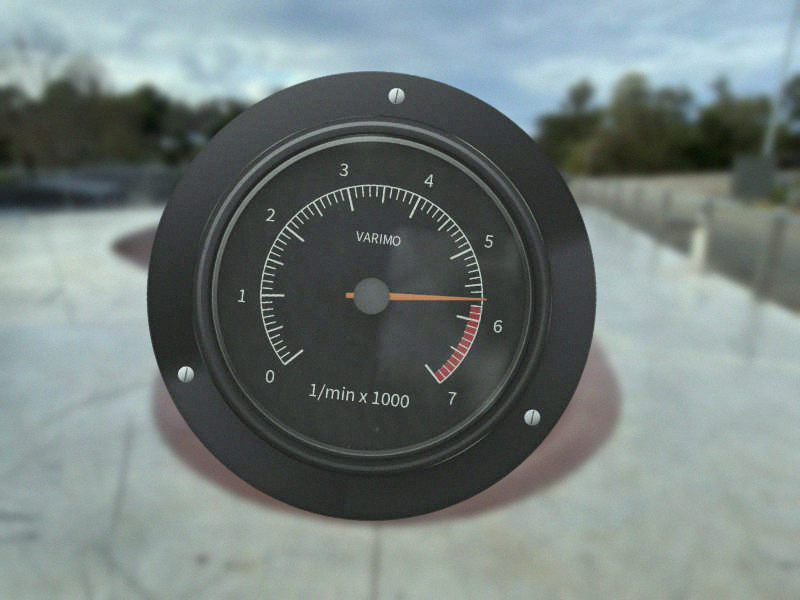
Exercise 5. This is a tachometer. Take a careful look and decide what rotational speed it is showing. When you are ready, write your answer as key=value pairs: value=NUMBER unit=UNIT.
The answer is value=5700 unit=rpm
